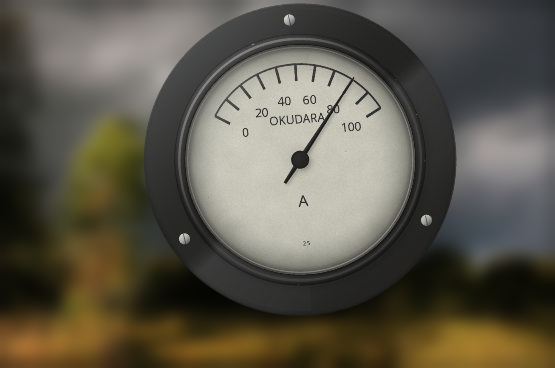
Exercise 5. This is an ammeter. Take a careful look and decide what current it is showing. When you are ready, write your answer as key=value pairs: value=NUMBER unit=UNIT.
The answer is value=80 unit=A
